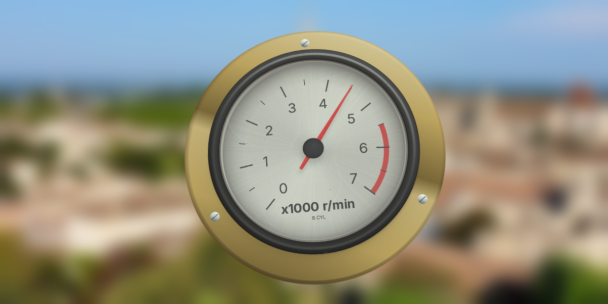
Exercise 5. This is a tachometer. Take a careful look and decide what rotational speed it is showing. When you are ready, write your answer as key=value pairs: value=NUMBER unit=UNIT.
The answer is value=4500 unit=rpm
